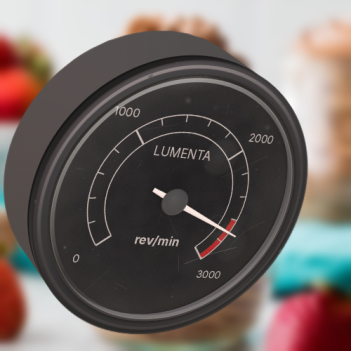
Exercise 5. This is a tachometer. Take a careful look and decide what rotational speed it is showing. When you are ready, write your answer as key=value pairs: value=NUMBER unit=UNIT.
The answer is value=2700 unit=rpm
